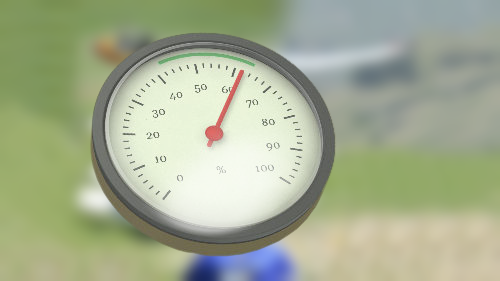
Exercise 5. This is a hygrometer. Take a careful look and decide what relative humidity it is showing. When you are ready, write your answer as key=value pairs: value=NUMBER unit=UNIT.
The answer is value=62 unit=%
